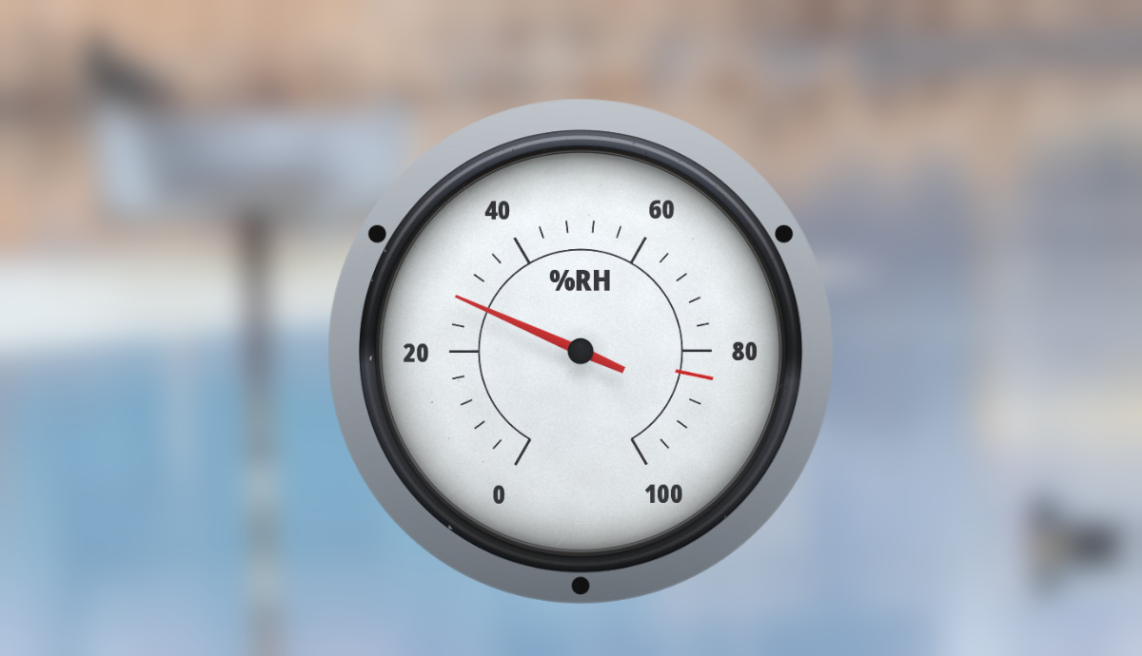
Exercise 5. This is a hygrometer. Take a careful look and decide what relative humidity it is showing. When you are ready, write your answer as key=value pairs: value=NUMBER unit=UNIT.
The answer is value=28 unit=%
